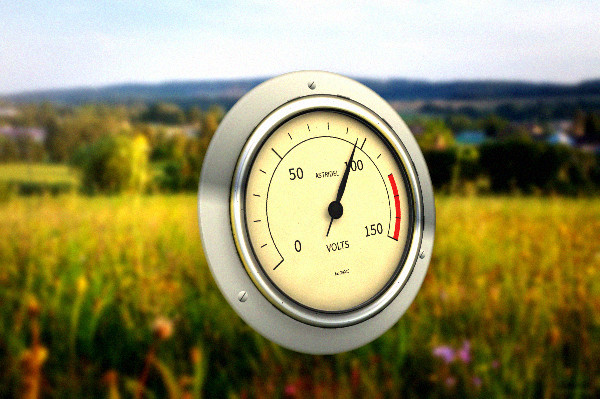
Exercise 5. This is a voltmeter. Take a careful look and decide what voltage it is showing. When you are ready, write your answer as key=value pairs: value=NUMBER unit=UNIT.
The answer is value=95 unit=V
